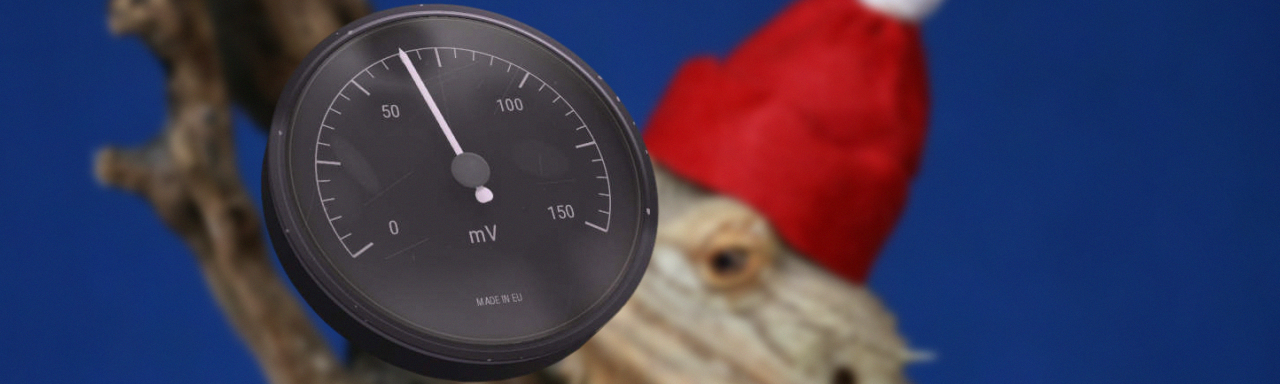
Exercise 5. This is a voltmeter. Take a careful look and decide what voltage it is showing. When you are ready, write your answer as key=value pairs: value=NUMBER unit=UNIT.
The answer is value=65 unit=mV
